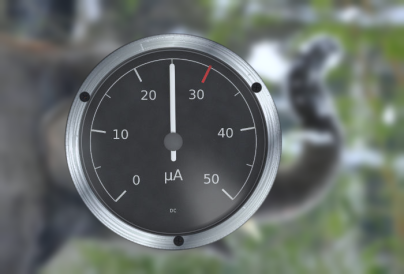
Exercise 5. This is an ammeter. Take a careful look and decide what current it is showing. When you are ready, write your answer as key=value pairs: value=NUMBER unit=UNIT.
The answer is value=25 unit=µA
